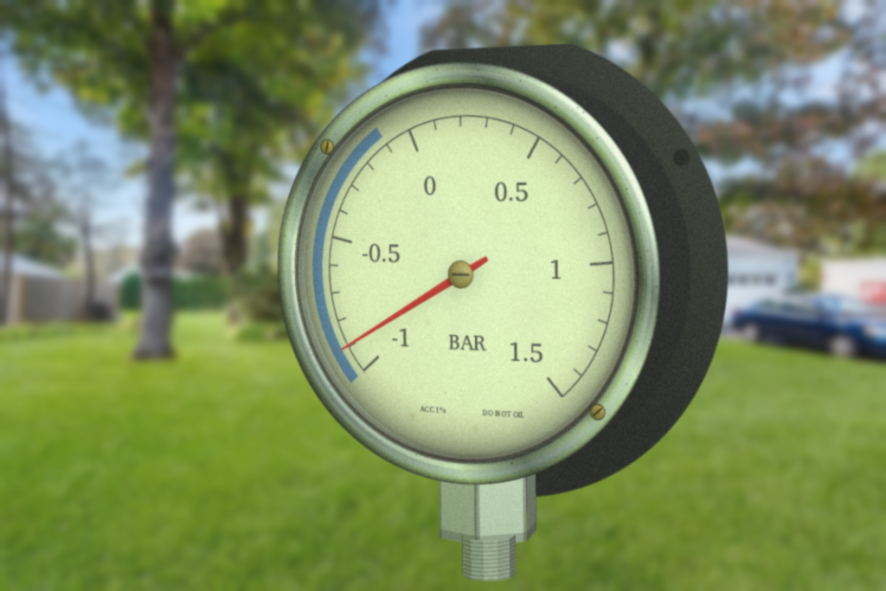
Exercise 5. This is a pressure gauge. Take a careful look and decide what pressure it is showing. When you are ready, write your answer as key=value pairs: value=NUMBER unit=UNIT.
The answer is value=-0.9 unit=bar
